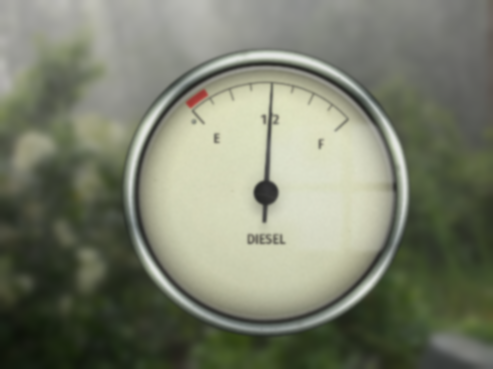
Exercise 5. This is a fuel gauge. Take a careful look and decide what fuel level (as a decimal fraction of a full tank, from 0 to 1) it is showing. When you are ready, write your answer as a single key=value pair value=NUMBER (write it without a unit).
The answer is value=0.5
